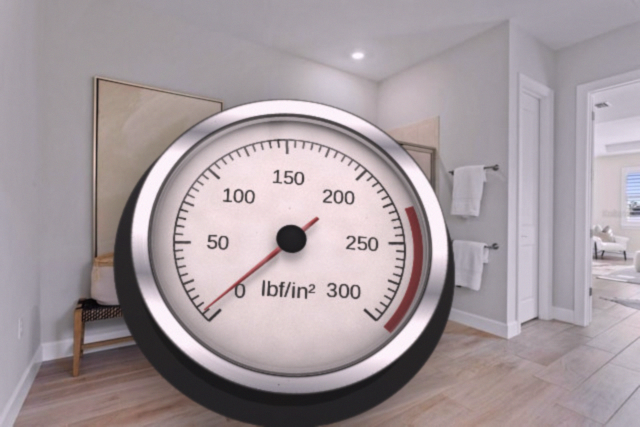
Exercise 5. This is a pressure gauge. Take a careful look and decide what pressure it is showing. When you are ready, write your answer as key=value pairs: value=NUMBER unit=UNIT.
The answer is value=5 unit=psi
